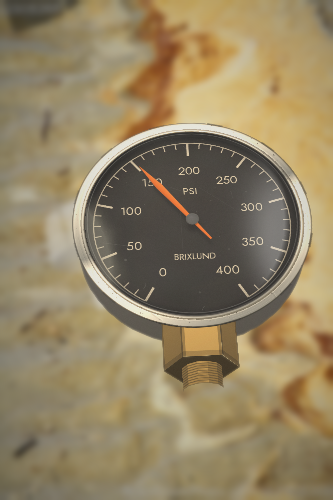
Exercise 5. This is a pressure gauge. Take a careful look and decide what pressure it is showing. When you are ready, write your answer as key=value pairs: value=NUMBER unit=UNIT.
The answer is value=150 unit=psi
